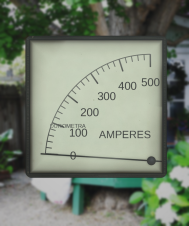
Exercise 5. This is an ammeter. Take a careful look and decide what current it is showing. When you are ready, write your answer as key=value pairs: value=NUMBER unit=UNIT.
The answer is value=0 unit=A
